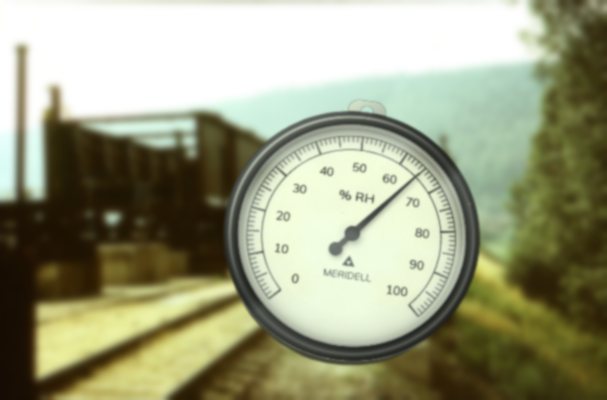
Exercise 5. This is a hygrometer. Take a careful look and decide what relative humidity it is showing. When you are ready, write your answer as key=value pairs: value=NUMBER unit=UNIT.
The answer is value=65 unit=%
